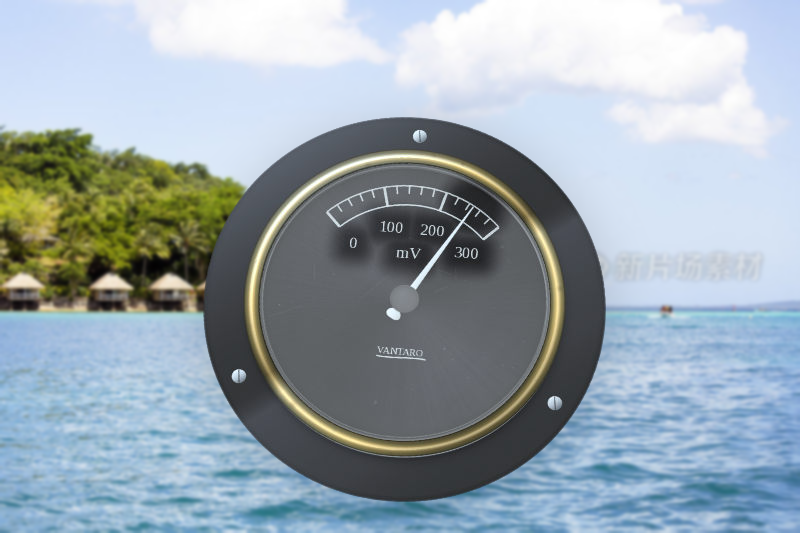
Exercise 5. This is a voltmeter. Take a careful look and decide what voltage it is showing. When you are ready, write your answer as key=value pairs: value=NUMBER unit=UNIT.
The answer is value=250 unit=mV
